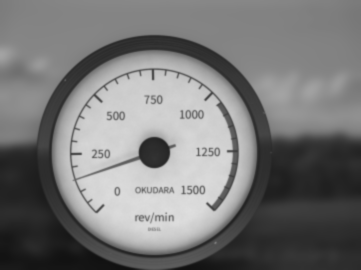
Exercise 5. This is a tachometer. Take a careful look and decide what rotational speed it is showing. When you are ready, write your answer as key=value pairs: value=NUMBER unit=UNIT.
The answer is value=150 unit=rpm
